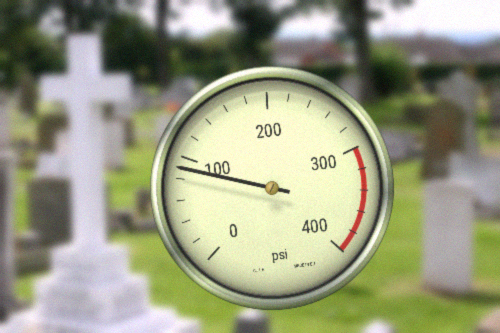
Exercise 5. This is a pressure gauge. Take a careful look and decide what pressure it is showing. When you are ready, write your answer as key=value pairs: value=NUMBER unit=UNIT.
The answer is value=90 unit=psi
